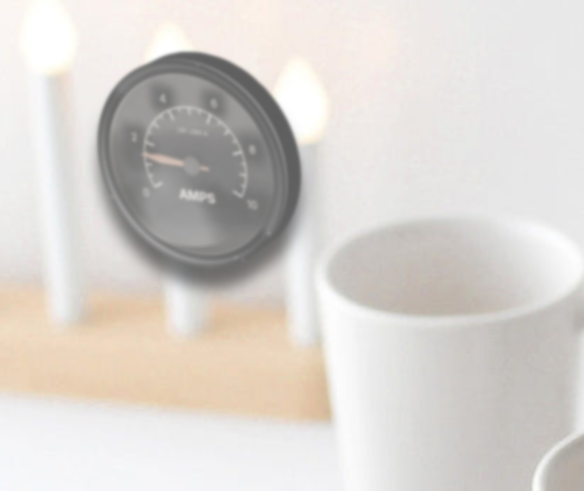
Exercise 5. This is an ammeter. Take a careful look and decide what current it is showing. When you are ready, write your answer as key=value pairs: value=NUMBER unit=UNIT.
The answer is value=1.5 unit=A
